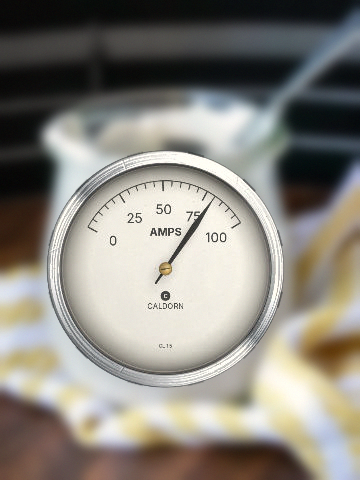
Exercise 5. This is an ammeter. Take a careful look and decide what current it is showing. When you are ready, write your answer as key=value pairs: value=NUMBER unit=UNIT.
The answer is value=80 unit=A
